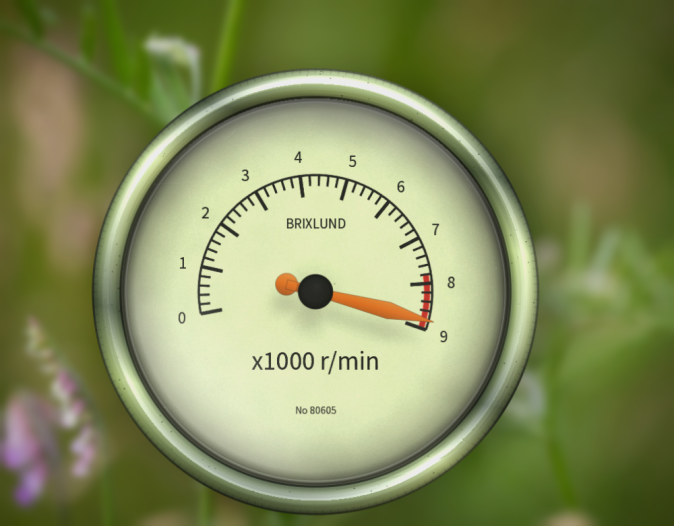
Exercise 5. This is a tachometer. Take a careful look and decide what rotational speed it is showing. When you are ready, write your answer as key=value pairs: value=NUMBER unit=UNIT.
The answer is value=8800 unit=rpm
